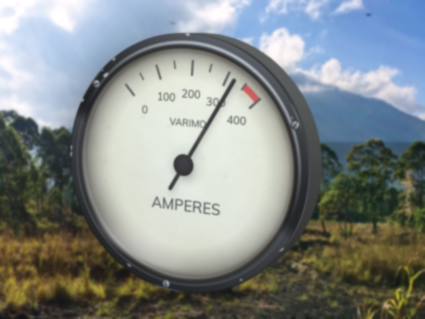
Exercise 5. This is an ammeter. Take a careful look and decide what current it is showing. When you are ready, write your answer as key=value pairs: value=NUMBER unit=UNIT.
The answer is value=325 unit=A
